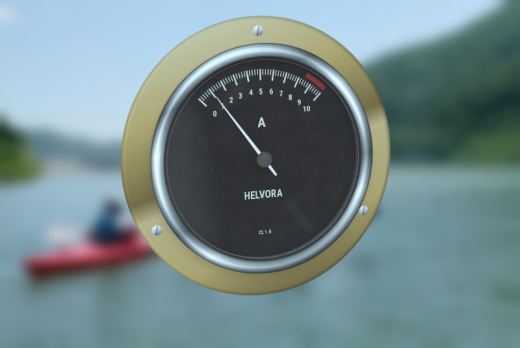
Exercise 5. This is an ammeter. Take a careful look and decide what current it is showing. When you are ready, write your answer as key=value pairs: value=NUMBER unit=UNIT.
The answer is value=1 unit=A
